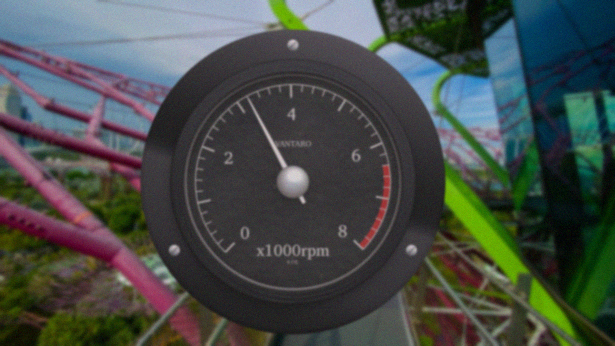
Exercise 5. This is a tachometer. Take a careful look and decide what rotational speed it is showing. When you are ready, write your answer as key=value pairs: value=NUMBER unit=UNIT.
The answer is value=3200 unit=rpm
